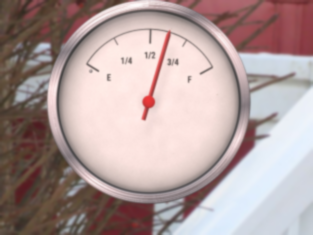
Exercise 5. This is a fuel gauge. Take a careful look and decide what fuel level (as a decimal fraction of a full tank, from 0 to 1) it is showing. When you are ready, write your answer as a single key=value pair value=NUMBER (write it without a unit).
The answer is value=0.625
